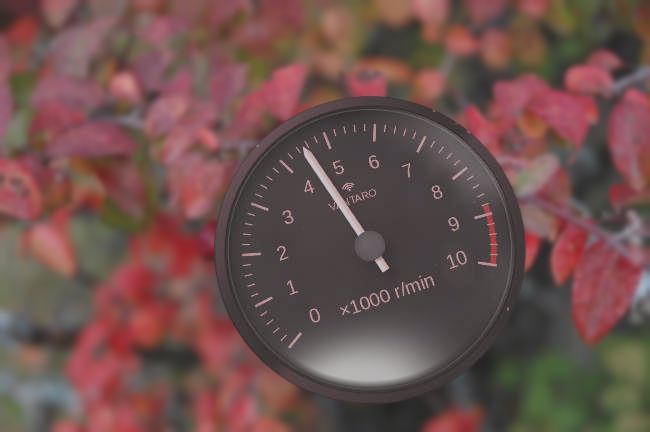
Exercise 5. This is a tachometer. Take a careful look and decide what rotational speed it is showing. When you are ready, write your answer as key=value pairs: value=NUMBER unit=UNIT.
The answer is value=4500 unit=rpm
